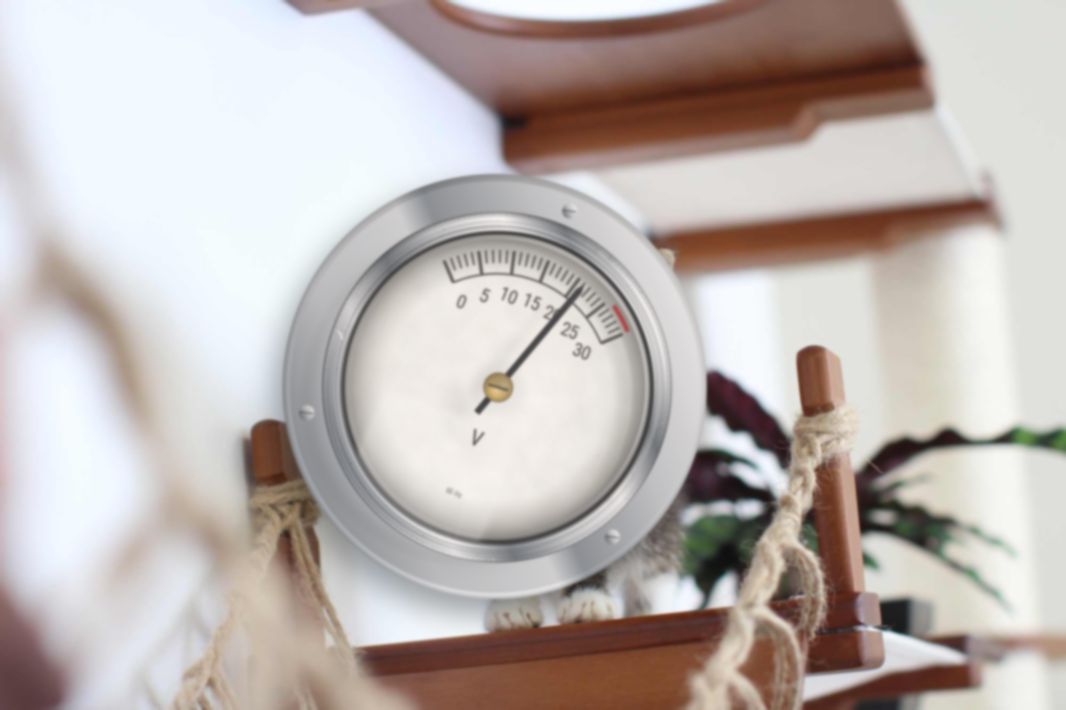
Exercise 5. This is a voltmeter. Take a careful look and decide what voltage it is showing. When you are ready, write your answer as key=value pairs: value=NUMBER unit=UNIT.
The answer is value=21 unit=V
